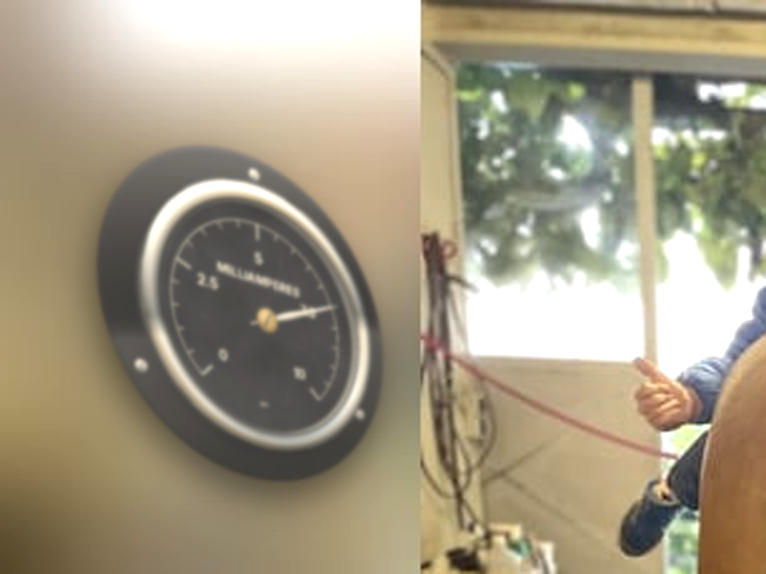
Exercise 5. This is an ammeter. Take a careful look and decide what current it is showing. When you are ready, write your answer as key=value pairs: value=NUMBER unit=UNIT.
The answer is value=7.5 unit=mA
